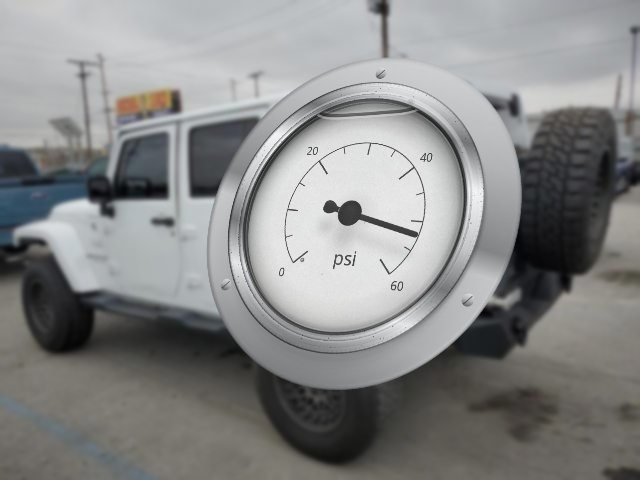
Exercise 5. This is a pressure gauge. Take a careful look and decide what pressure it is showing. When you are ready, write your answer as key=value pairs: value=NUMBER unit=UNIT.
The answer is value=52.5 unit=psi
